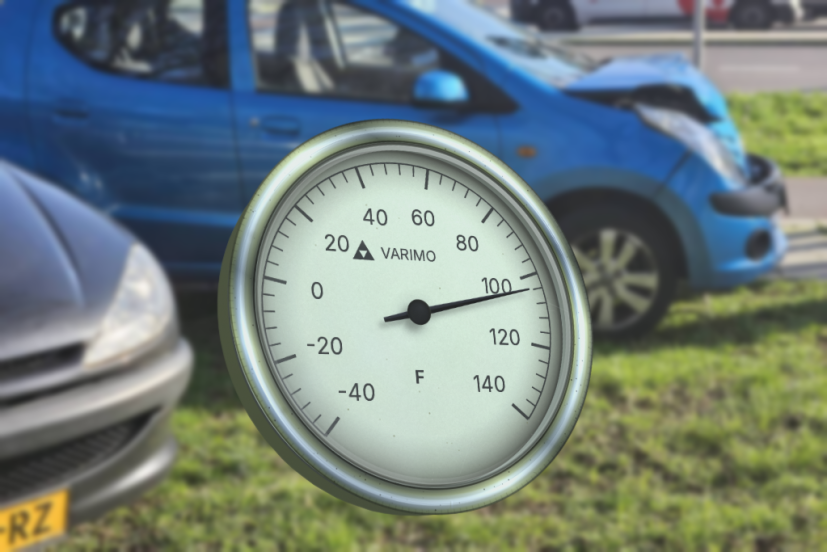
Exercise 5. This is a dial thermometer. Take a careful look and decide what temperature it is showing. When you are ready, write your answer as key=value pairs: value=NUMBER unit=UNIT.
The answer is value=104 unit=°F
